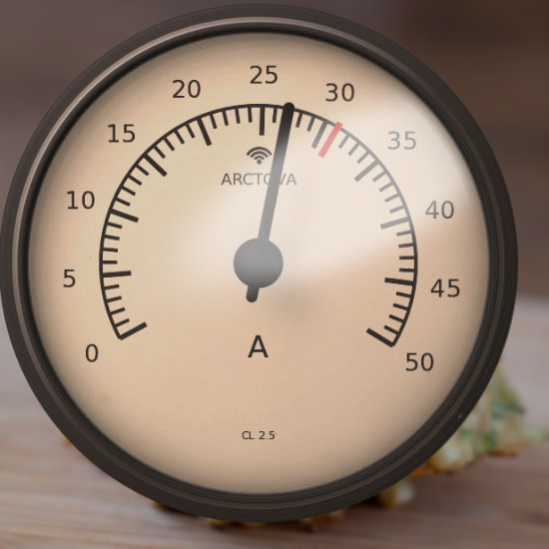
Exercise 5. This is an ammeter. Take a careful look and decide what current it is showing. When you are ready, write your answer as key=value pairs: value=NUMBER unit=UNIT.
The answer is value=27 unit=A
